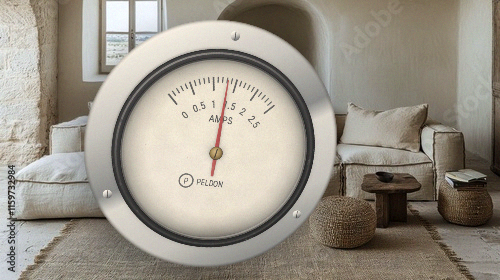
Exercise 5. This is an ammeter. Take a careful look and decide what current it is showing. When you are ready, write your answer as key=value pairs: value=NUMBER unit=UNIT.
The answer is value=1.3 unit=A
